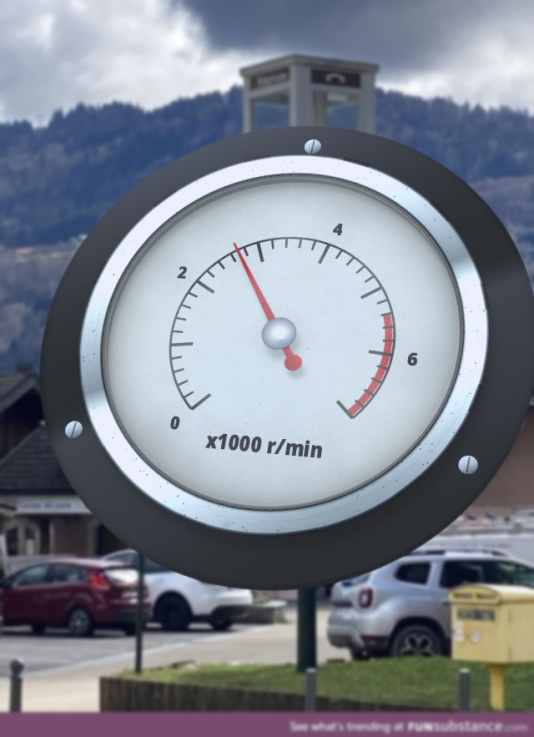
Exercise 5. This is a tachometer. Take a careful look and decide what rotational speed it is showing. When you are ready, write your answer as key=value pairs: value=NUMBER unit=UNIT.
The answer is value=2700 unit=rpm
